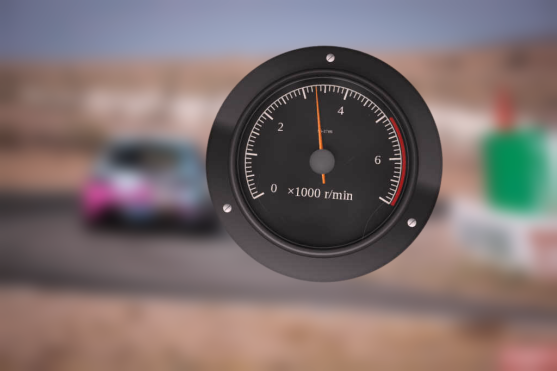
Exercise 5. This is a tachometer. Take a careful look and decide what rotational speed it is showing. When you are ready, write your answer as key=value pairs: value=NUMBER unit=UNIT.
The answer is value=3300 unit=rpm
